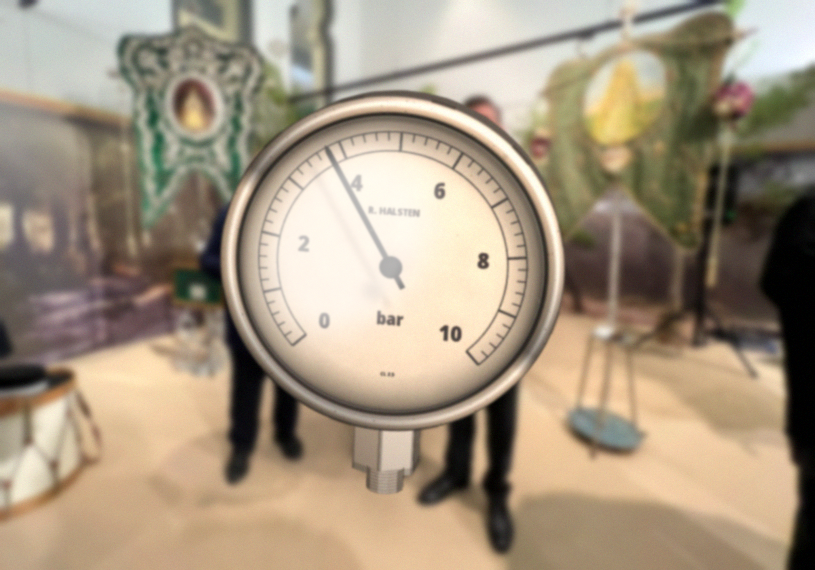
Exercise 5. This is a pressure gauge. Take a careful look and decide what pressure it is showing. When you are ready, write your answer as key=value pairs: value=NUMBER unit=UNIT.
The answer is value=3.8 unit=bar
